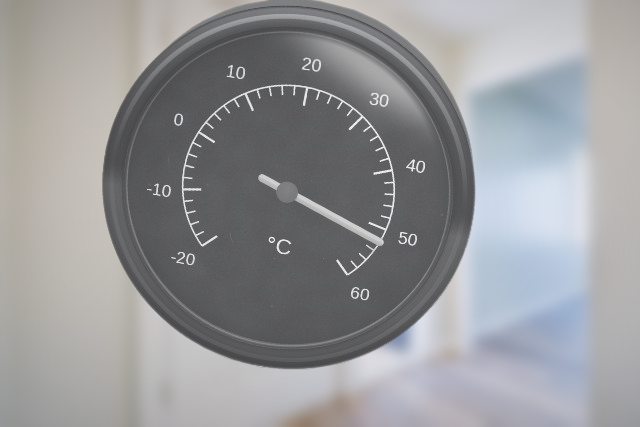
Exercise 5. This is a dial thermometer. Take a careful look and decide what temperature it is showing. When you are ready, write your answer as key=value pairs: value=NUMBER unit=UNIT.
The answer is value=52 unit=°C
